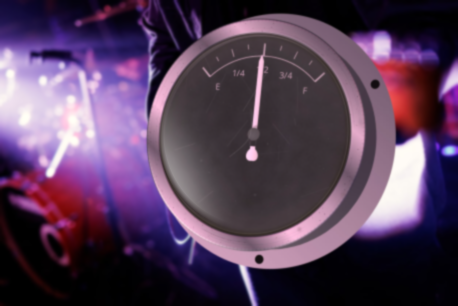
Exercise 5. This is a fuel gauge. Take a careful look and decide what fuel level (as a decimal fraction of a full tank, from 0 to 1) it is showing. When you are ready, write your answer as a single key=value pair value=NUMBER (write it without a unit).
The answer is value=0.5
